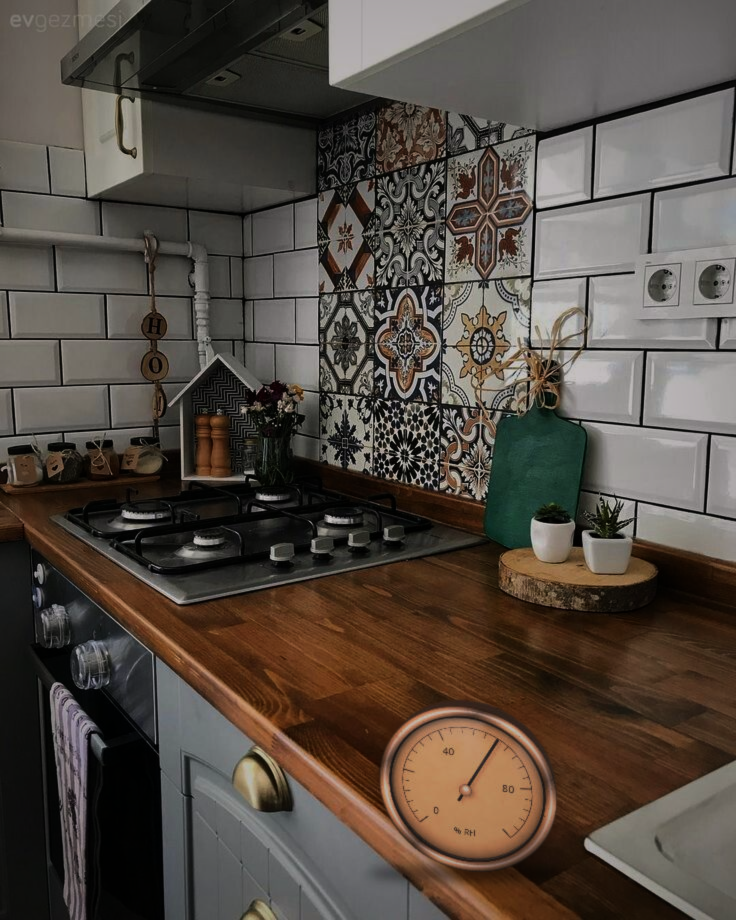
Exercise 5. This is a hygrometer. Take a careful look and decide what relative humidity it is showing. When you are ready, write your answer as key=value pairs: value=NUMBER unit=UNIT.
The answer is value=60 unit=%
